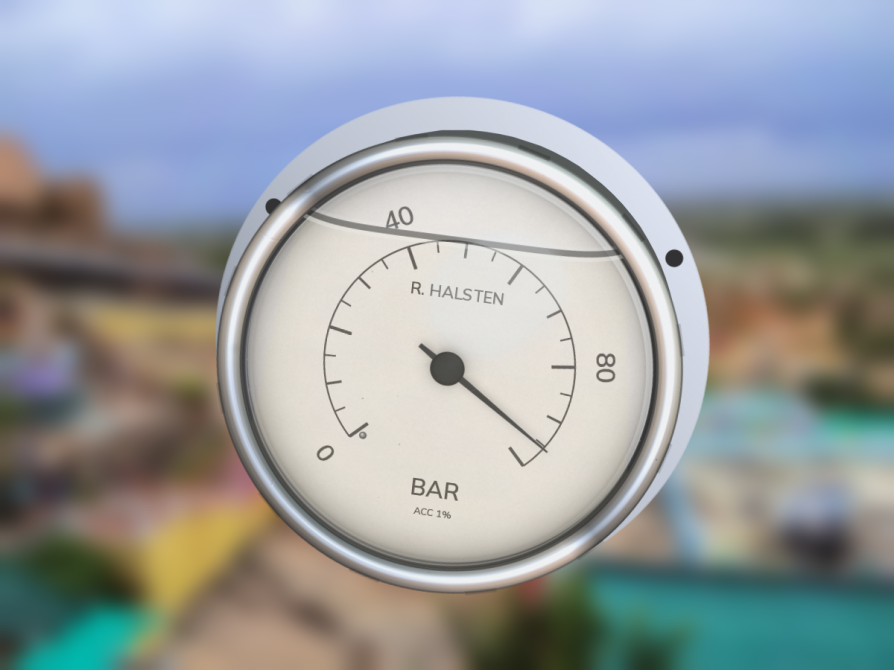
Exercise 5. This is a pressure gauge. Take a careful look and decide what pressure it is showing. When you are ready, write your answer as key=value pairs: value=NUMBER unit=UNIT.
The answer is value=95 unit=bar
